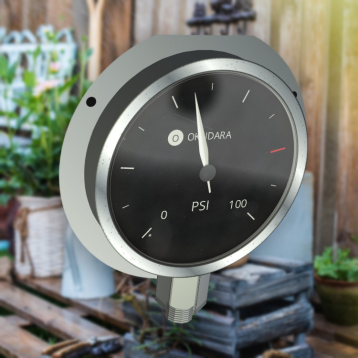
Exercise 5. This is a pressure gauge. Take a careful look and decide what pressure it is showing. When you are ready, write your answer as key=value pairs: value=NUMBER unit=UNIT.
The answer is value=45 unit=psi
